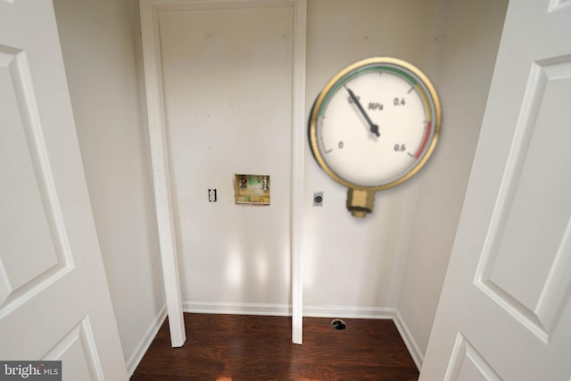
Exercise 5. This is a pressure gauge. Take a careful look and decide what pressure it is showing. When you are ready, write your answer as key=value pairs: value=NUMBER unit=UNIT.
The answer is value=0.2 unit=MPa
